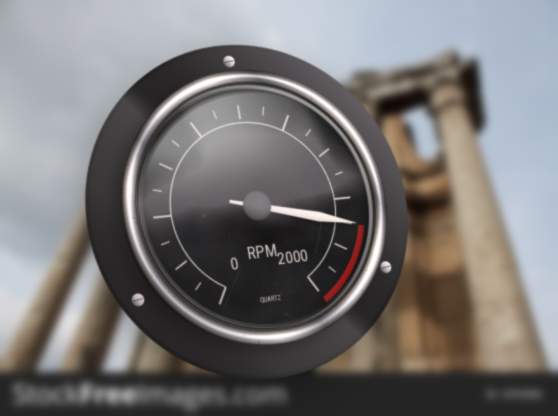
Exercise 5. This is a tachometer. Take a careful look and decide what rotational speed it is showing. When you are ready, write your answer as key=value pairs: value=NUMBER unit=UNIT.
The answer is value=1700 unit=rpm
